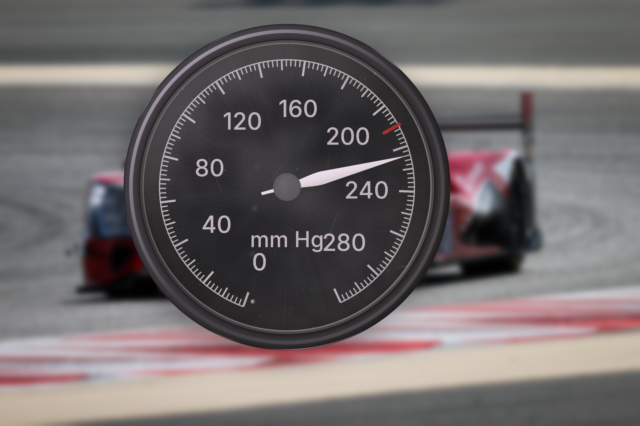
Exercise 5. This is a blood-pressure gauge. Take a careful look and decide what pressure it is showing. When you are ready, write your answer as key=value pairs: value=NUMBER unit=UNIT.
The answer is value=224 unit=mmHg
